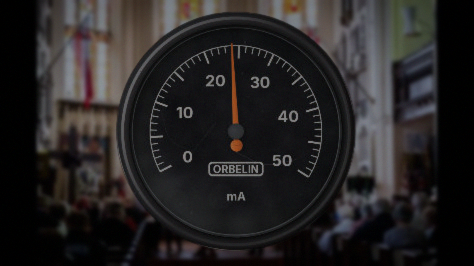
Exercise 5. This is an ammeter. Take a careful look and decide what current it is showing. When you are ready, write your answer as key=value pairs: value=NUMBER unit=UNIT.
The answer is value=24 unit=mA
